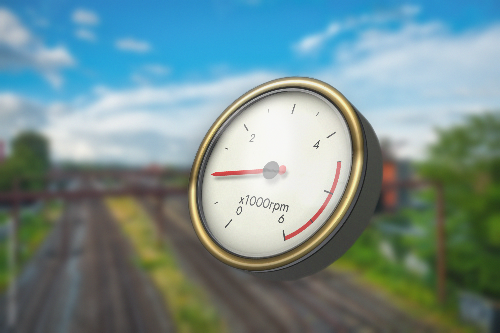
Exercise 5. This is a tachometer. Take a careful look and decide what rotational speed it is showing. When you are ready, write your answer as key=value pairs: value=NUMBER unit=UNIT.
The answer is value=1000 unit=rpm
